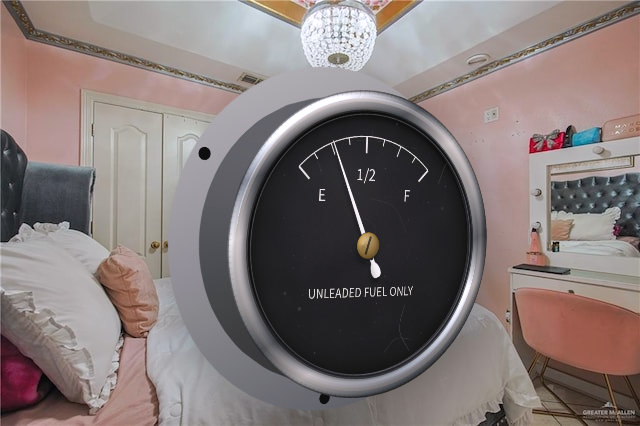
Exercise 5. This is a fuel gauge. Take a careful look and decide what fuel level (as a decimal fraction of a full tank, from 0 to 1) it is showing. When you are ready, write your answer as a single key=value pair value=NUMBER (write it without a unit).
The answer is value=0.25
